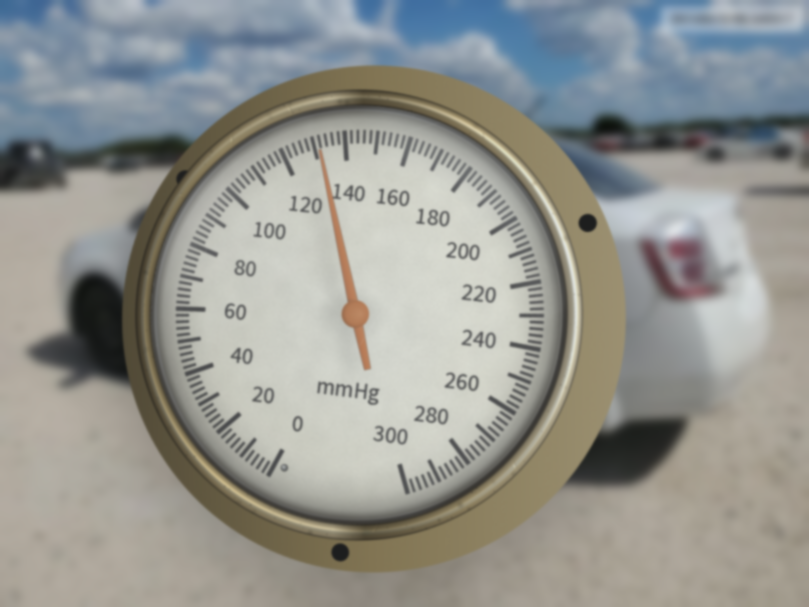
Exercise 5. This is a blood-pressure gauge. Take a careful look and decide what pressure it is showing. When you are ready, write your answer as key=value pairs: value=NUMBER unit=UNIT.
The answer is value=132 unit=mmHg
